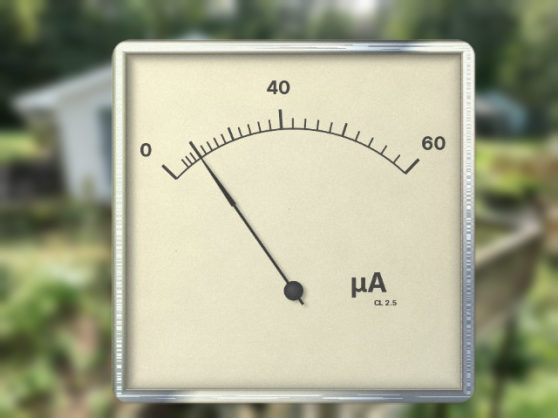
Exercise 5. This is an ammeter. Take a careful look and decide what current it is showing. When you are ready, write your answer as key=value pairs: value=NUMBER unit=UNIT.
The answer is value=20 unit=µA
